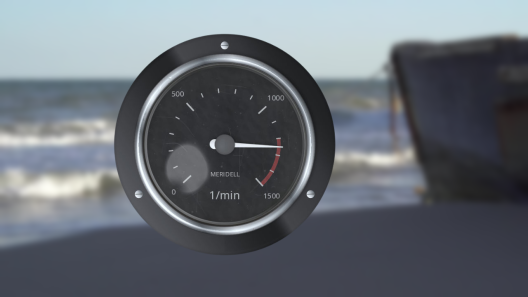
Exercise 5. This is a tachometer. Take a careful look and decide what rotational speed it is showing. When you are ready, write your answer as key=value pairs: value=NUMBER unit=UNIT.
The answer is value=1250 unit=rpm
